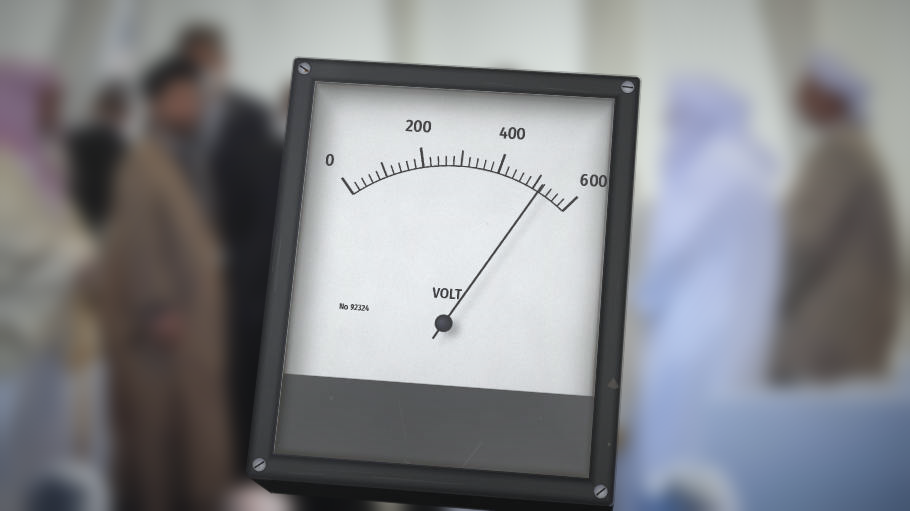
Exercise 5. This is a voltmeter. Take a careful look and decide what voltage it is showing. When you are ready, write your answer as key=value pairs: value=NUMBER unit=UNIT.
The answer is value=520 unit=V
